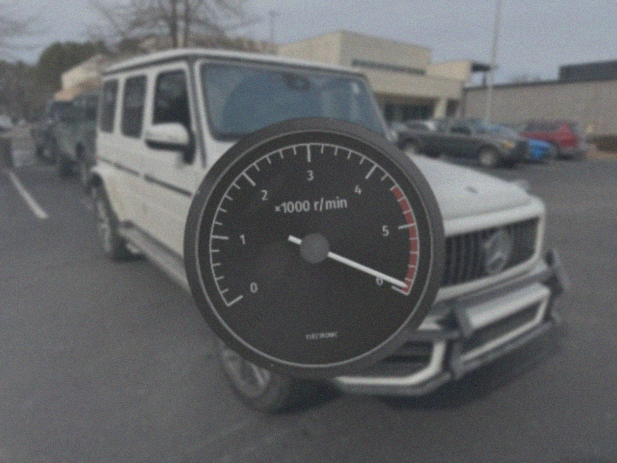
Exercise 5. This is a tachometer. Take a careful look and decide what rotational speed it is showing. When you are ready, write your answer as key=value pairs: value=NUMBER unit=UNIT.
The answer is value=5900 unit=rpm
